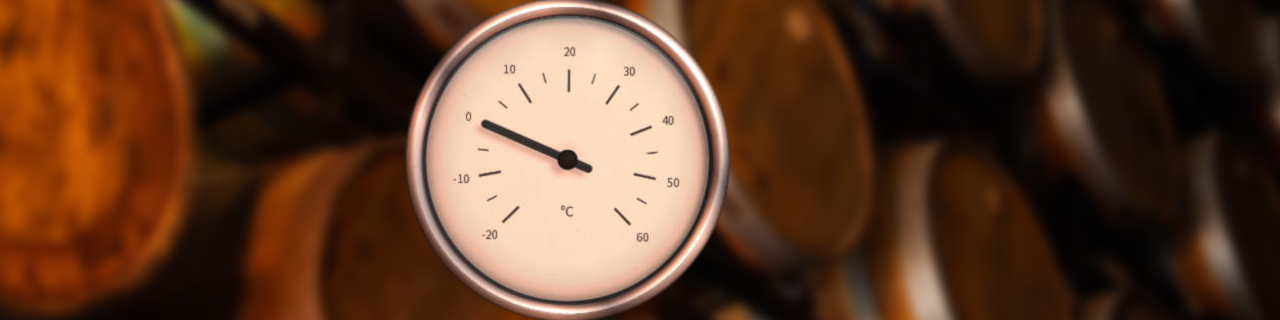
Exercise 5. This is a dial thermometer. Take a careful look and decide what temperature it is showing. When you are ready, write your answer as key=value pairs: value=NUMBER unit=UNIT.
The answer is value=0 unit=°C
